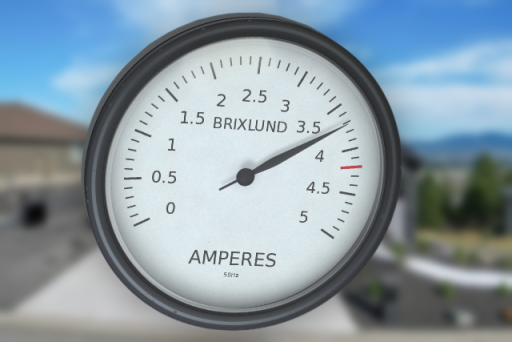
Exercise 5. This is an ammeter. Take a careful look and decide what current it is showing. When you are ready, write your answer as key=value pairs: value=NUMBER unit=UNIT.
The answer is value=3.7 unit=A
